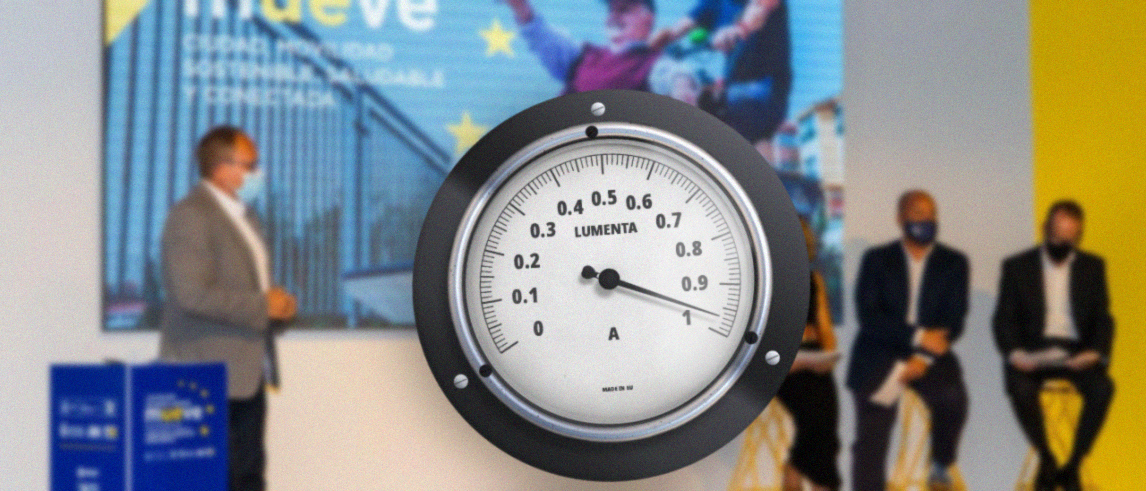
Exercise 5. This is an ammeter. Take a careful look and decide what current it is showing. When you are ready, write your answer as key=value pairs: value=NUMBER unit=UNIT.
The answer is value=0.97 unit=A
